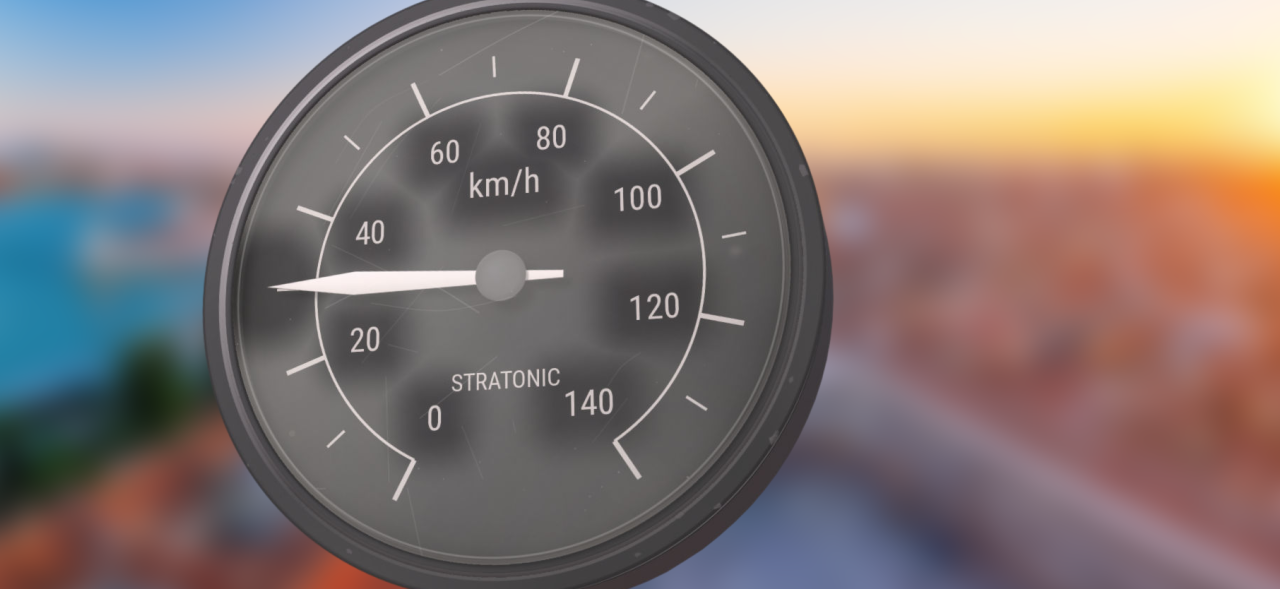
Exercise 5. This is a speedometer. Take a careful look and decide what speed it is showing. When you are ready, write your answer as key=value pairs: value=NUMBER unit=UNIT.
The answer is value=30 unit=km/h
